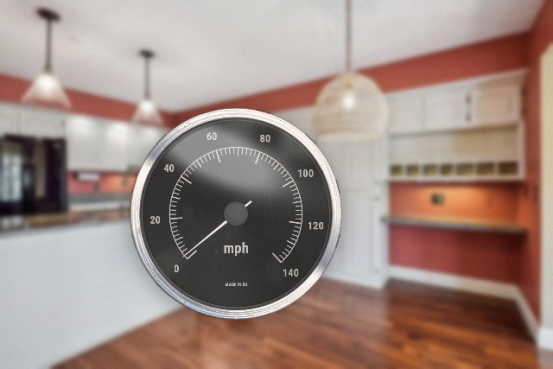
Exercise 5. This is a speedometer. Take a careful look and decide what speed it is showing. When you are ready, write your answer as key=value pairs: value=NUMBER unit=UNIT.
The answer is value=2 unit=mph
